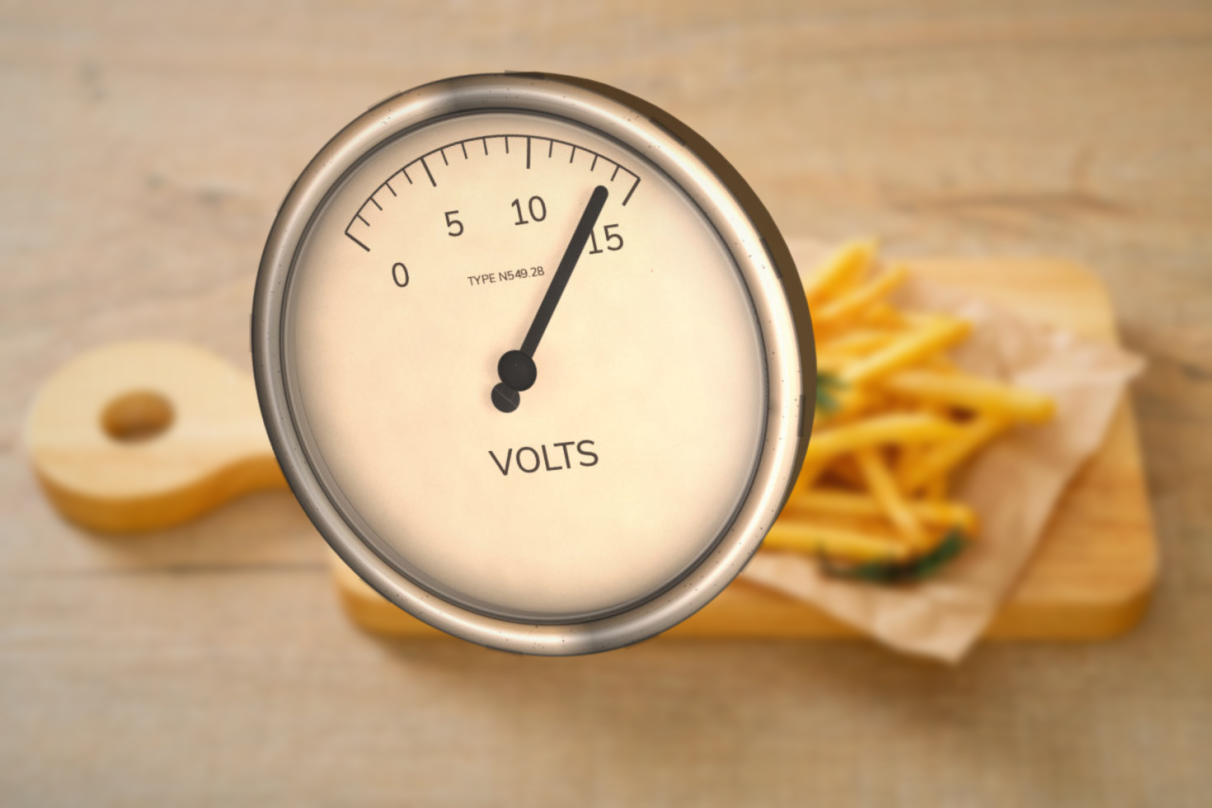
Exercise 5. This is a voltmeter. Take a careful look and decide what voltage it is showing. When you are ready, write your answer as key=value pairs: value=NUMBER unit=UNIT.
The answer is value=14 unit=V
